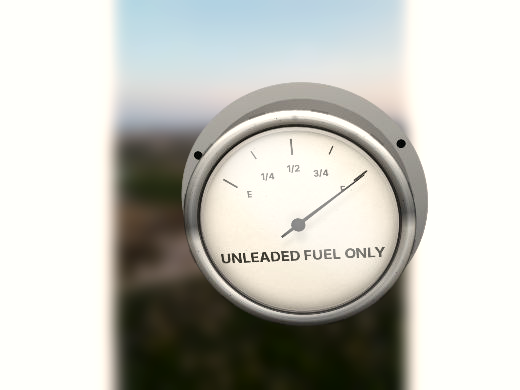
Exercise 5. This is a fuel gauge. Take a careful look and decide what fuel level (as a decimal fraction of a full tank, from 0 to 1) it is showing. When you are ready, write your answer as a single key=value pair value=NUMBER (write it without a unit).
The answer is value=1
